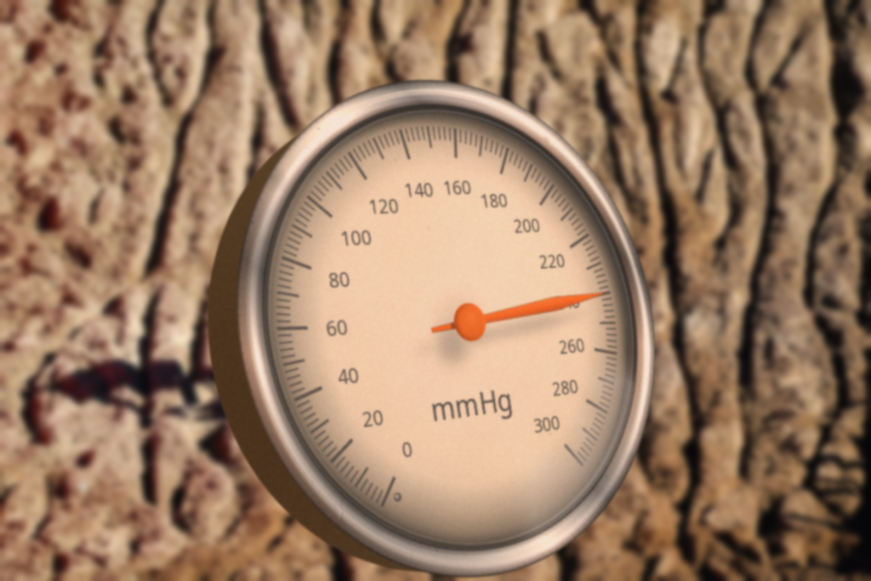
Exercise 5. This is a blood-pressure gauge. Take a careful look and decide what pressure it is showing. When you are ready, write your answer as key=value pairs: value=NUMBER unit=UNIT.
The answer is value=240 unit=mmHg
